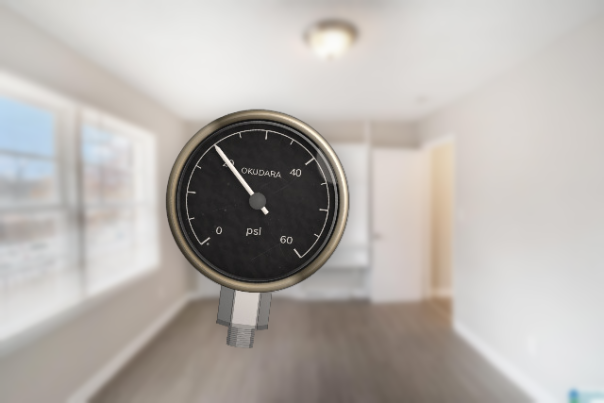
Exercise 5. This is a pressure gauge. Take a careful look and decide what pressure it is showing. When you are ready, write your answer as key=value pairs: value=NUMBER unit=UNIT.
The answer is value=20 unit=psi
